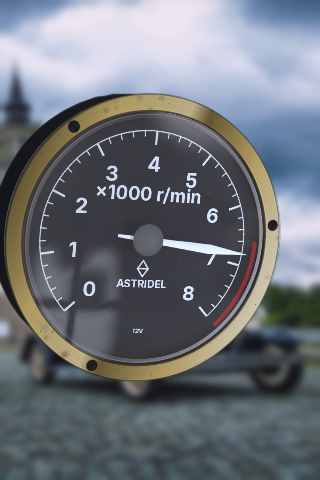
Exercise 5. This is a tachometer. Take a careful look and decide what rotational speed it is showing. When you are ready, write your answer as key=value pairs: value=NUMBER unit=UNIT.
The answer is value=6800 unit=rpm
